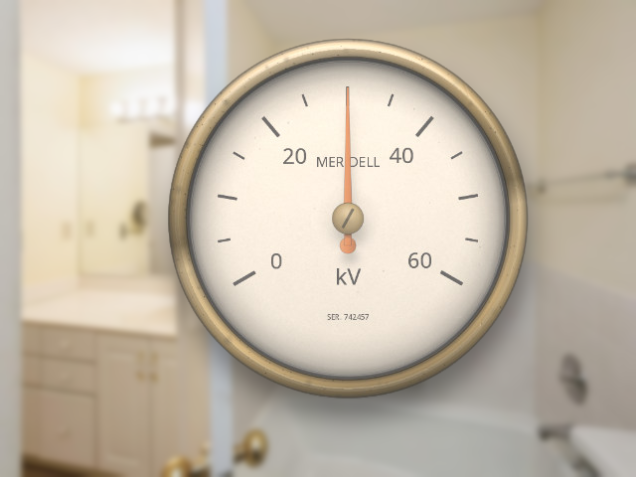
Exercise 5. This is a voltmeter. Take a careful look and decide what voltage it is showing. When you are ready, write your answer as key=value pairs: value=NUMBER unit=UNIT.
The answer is value=30 unit=kV
